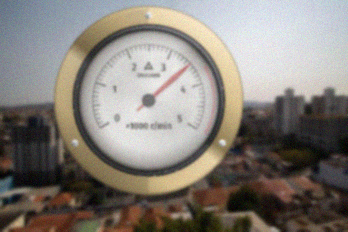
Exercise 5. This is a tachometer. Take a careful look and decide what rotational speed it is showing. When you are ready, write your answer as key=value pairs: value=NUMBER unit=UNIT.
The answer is value=3500 unit=rpm
